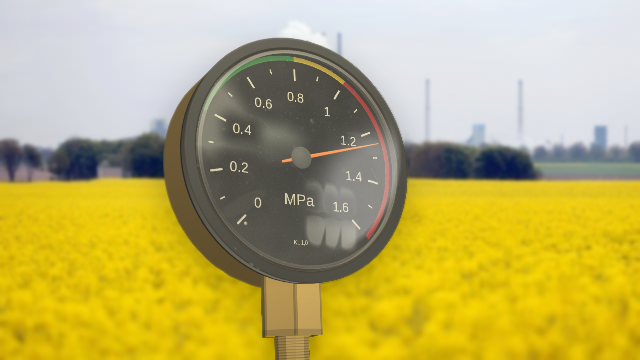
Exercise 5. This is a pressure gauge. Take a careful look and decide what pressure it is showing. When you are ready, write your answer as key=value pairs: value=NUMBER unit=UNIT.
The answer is value=1.25 unit=MPa
